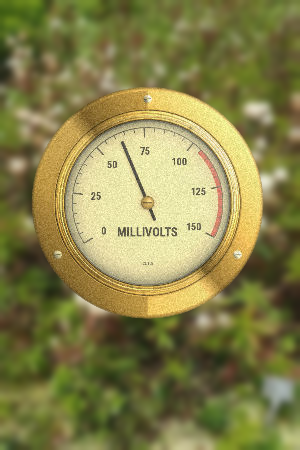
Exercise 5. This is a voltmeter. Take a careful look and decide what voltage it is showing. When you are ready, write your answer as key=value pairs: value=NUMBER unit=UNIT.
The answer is value=62.5 unit=mV
